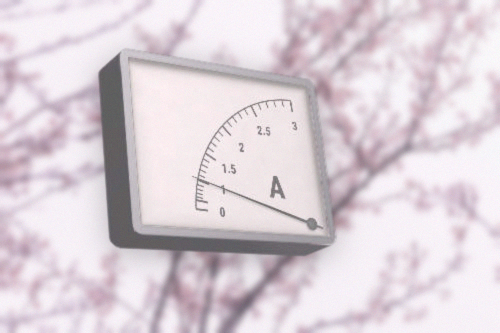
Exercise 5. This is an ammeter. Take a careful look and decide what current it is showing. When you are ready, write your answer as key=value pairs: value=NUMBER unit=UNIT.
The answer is value=1 unit=A
